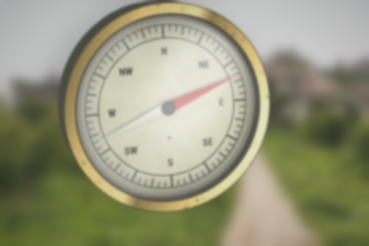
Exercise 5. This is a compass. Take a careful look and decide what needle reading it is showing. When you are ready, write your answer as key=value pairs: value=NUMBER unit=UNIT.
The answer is value=70 unit=°
